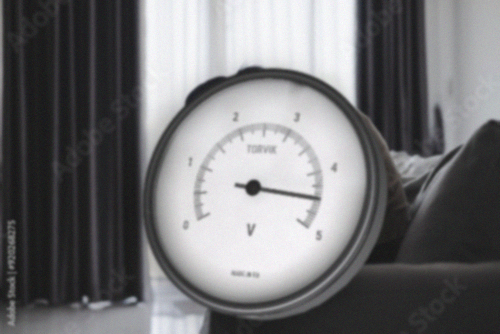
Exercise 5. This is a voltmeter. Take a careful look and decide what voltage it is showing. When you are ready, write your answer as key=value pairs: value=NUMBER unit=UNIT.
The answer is value=4.5 unit=V
